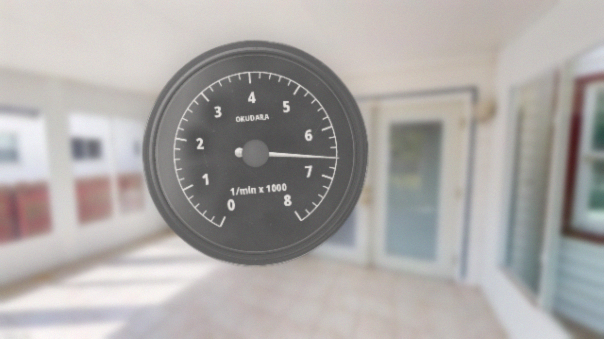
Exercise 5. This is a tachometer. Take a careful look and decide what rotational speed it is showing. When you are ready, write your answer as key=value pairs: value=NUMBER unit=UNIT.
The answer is value=6600 unit=rpm
